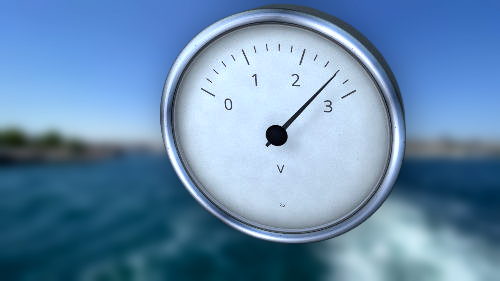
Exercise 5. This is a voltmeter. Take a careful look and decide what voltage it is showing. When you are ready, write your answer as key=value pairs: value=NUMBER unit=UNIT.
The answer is value=2.6 unit=V
